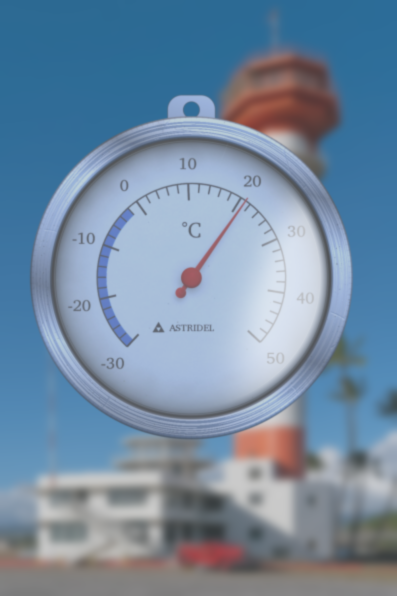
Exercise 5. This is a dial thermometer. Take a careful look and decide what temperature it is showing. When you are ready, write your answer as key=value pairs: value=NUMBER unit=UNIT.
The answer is value=21 unit=°C
